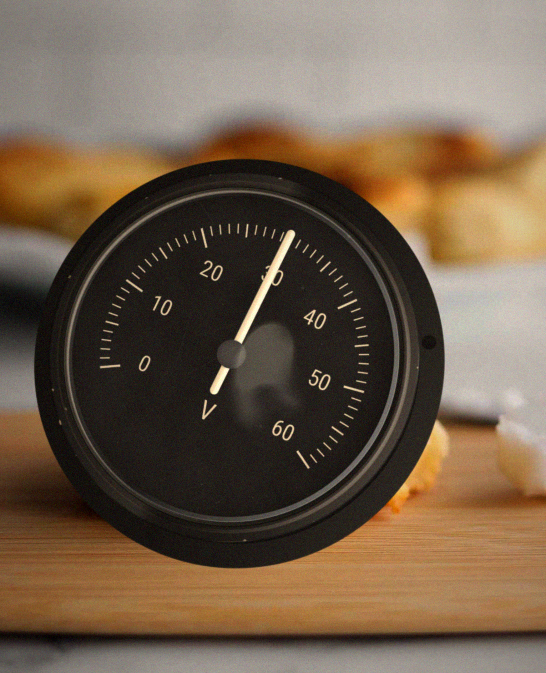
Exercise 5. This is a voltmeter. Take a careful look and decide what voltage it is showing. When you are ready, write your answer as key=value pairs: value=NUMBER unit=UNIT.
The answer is value=30 unit=V
